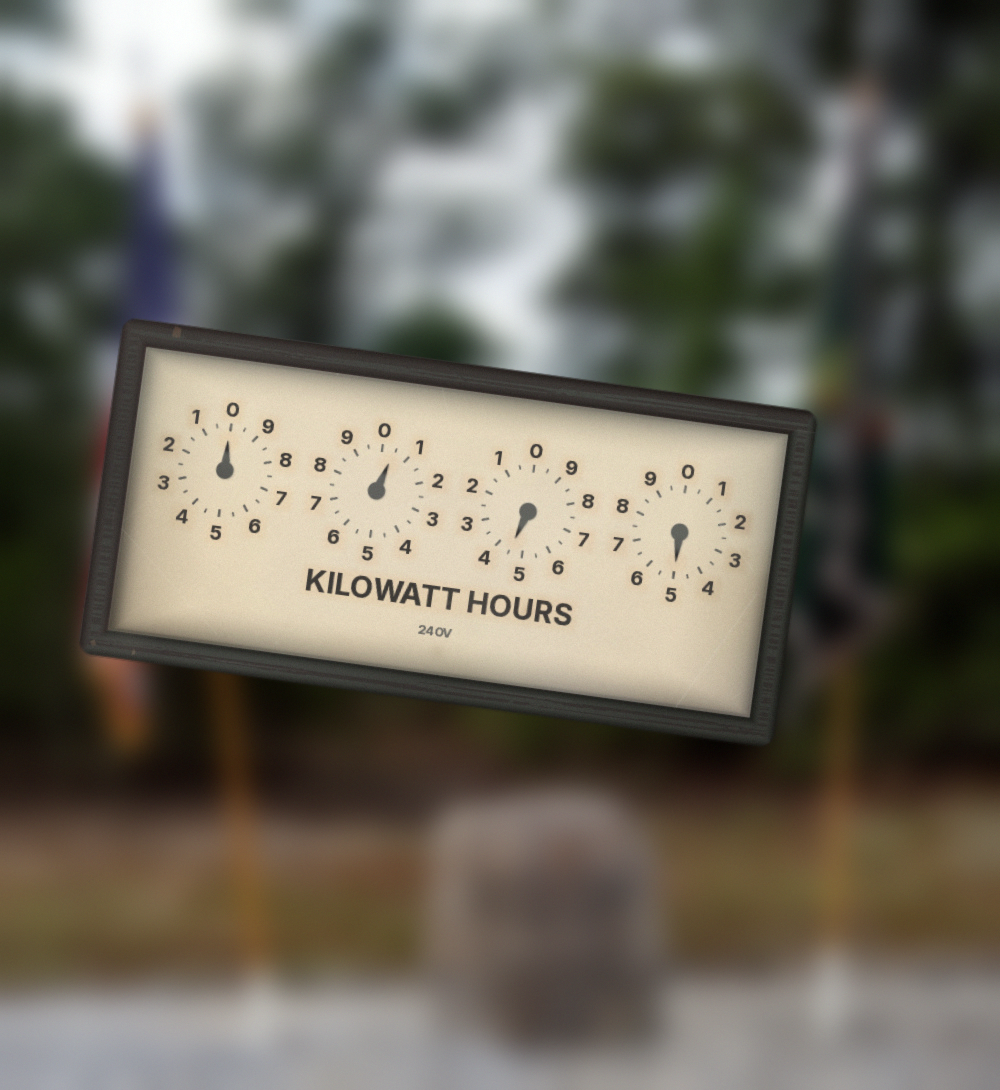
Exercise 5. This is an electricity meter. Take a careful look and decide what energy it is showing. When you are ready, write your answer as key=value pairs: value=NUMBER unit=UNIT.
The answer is value=45 unit=kWh
